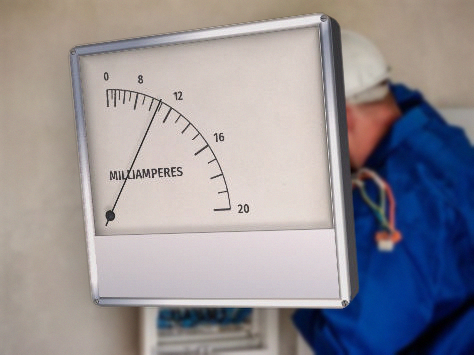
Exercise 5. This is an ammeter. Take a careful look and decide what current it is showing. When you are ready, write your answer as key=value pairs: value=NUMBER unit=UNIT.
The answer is value=11 unit=mA
